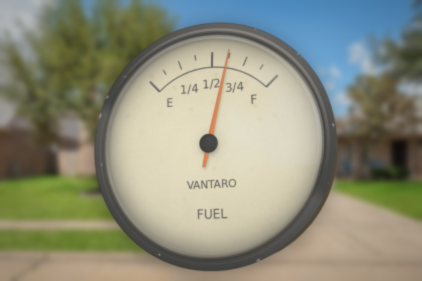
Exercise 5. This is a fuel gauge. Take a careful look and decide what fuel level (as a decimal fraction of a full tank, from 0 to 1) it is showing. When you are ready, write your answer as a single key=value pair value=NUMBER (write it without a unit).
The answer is value=0.625
